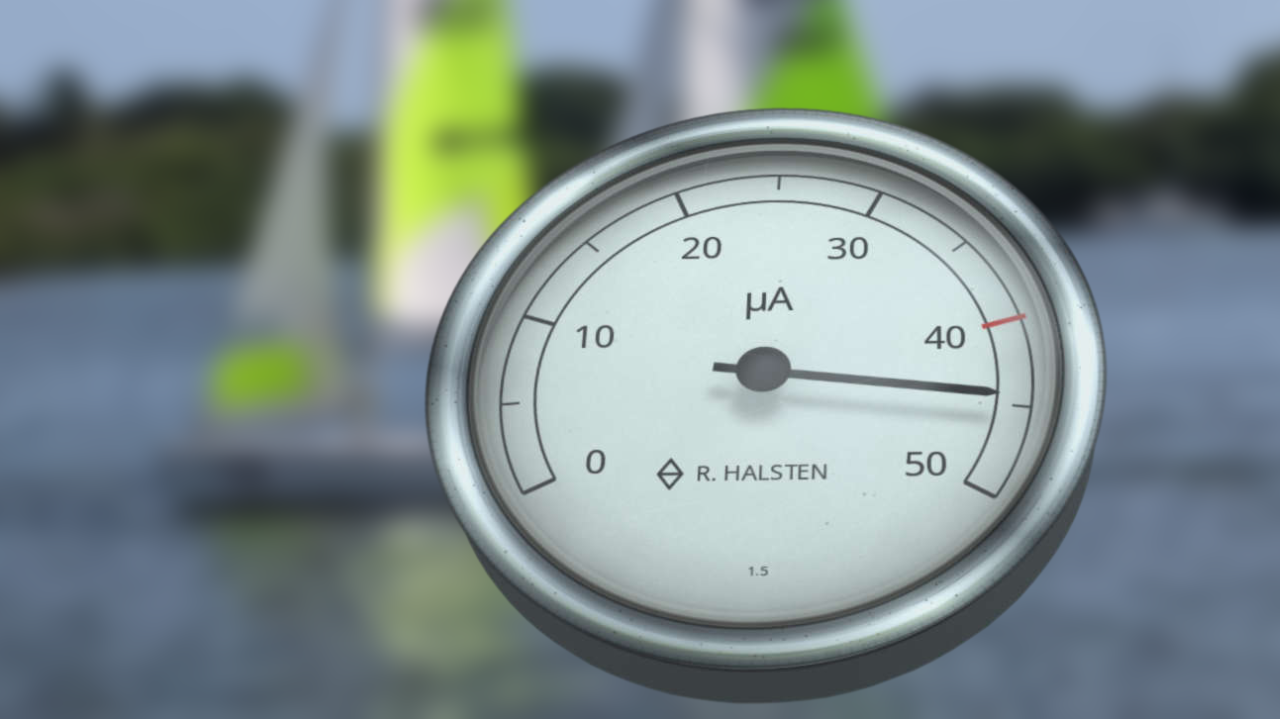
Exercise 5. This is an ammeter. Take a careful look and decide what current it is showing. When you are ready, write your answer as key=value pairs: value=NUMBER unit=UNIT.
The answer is value=45 unit=µA
